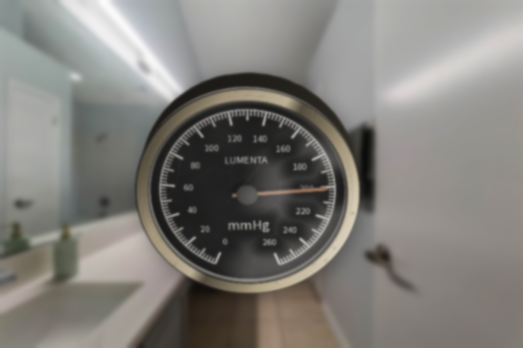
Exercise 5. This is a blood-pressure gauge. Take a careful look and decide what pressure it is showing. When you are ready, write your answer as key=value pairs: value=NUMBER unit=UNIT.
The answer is value=200 unit=mmHg
